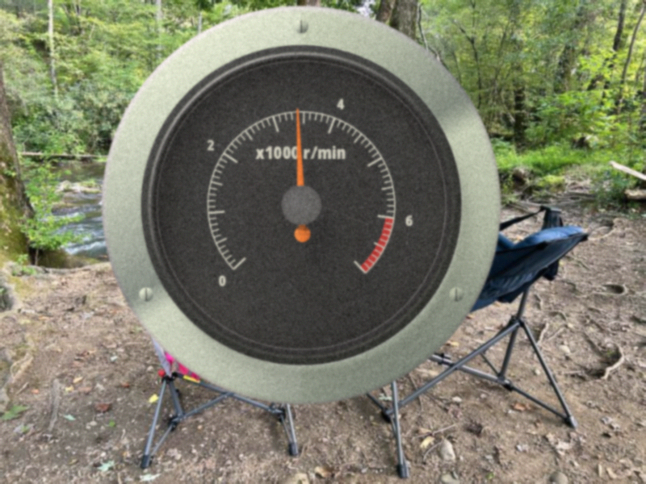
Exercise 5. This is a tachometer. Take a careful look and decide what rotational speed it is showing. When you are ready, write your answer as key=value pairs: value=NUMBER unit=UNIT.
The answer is value=3400 unit=rpm
